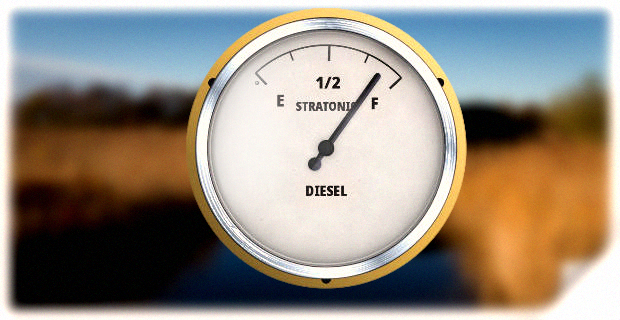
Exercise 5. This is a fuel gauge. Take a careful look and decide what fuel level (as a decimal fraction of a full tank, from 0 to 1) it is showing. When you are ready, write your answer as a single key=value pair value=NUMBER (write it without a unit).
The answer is value=0.875
